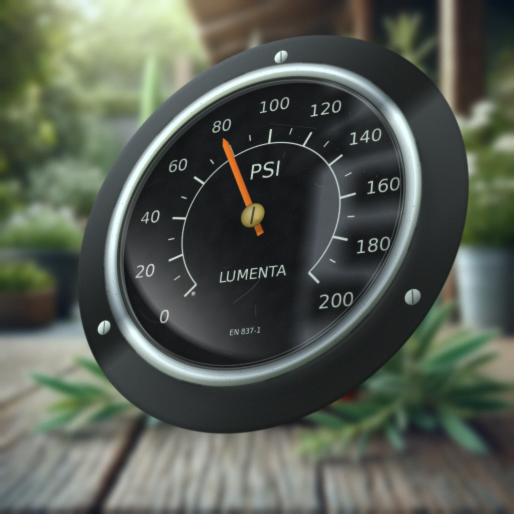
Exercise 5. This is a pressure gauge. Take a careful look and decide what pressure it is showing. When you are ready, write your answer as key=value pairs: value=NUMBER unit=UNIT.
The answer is value=80 unit=psi
